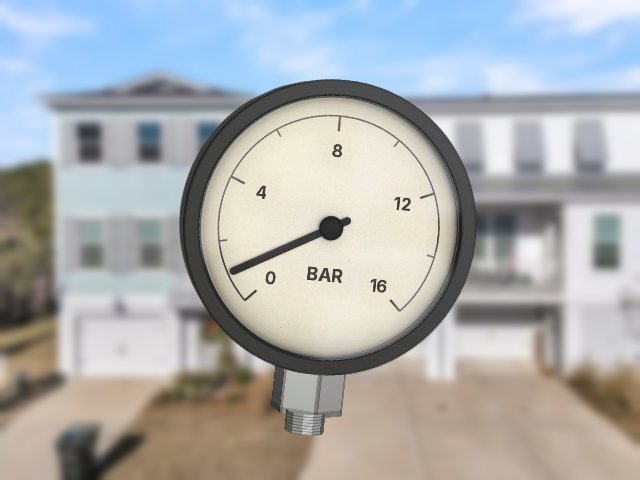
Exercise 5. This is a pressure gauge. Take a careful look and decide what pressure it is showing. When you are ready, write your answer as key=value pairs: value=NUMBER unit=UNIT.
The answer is value=1 unit=bar
